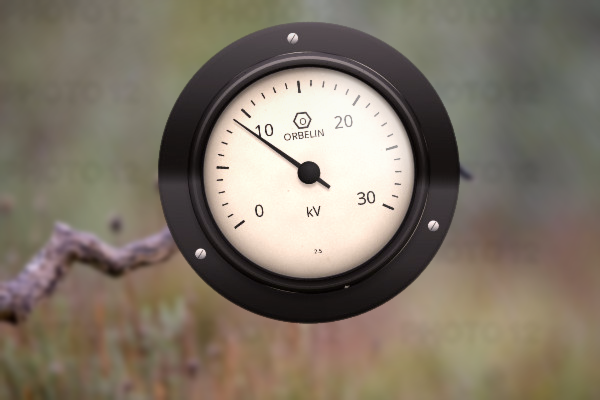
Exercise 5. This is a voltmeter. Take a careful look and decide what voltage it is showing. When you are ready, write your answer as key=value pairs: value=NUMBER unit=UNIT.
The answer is value=9 unit=kV
